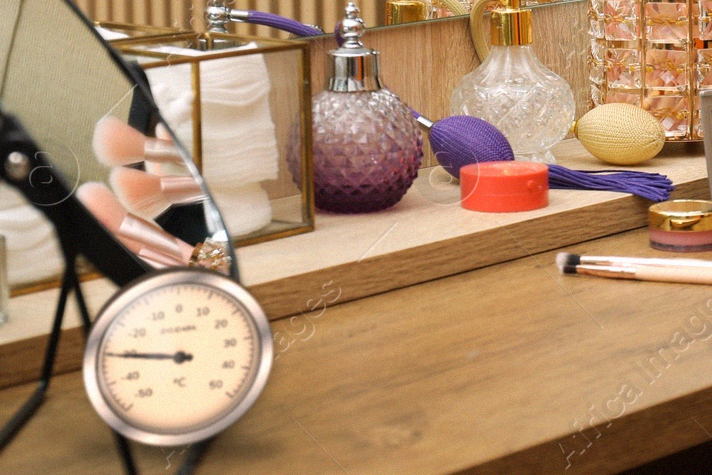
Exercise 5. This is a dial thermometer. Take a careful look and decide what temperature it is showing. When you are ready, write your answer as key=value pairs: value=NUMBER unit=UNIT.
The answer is value=-30 unit=°C
